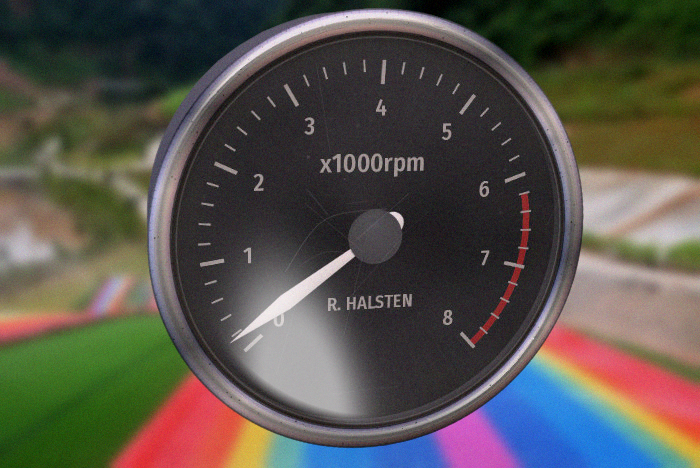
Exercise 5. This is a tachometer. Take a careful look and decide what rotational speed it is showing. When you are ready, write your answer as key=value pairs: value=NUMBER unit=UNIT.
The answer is value=200 unit=rpm
